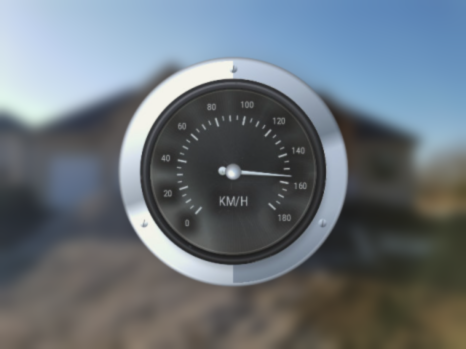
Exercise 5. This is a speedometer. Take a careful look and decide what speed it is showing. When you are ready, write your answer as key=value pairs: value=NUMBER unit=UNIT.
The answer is value=155 unit=km/h
